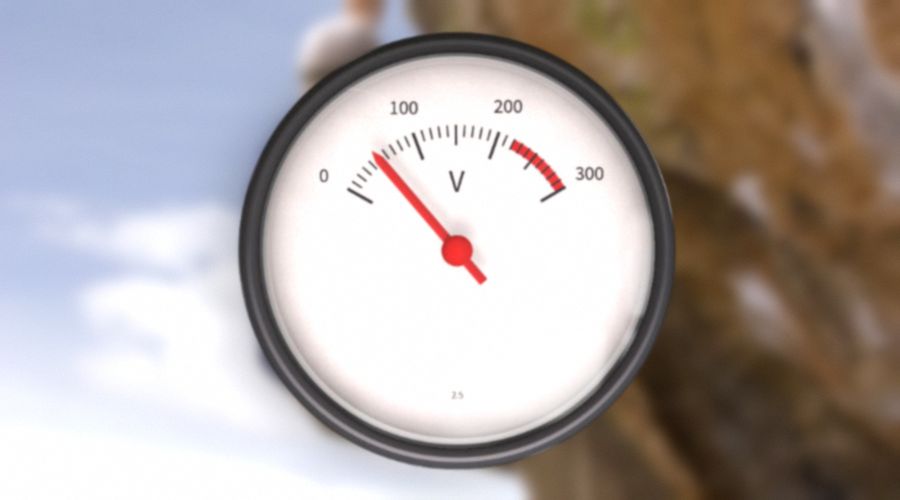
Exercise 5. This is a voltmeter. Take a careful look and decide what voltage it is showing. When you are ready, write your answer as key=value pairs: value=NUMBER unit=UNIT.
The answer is value=50 unit=V
